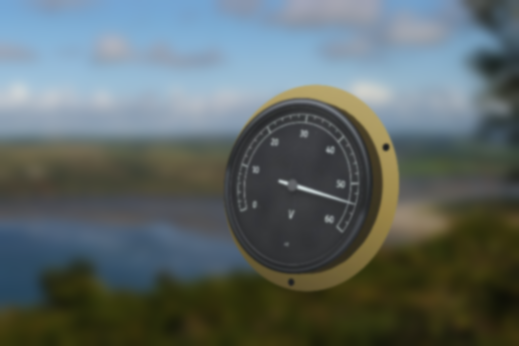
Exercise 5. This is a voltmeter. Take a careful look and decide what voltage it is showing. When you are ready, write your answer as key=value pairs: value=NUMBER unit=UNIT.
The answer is value=54 unit=V
